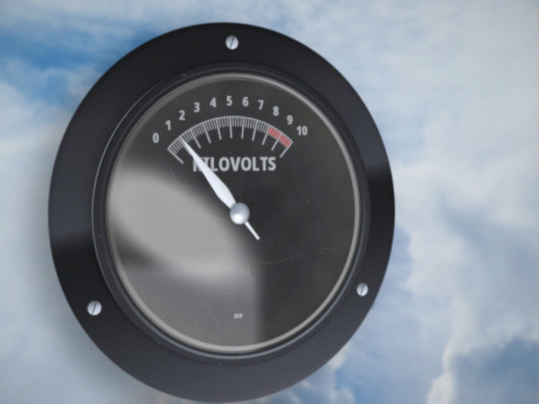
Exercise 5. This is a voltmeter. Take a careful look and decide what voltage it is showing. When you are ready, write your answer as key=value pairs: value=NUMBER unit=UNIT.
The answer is value=1 unit=kV
